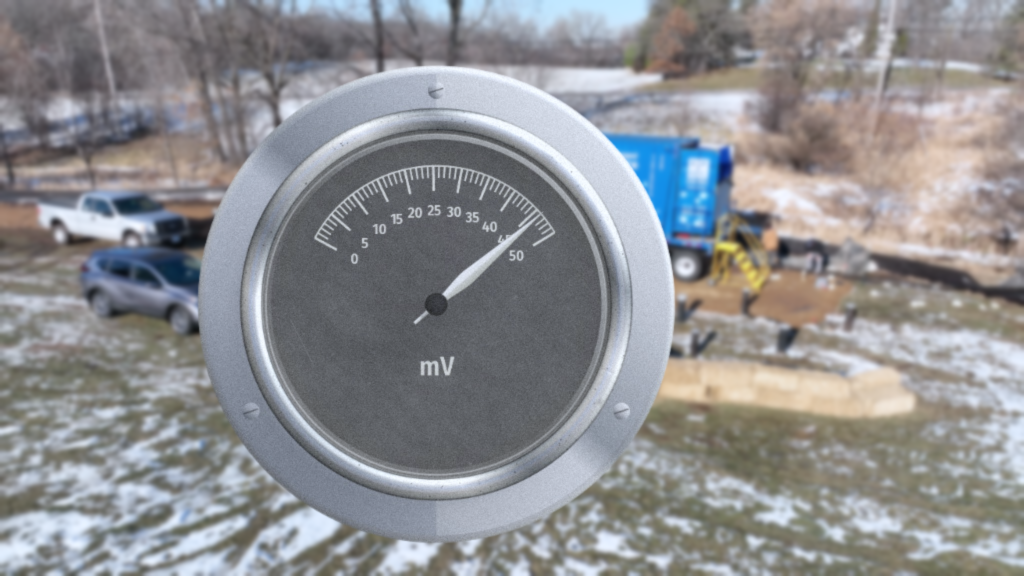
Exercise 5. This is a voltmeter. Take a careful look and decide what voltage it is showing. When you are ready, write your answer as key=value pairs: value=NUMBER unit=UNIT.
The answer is value=46 unit=mV
